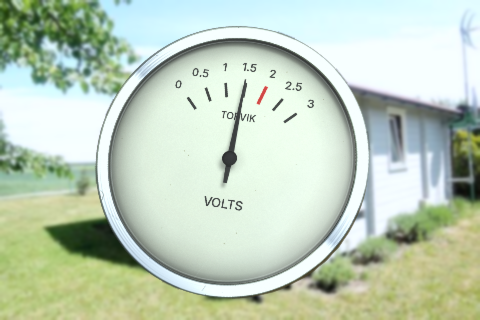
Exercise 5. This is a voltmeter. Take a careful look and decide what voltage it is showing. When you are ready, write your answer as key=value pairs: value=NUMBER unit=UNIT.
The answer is value=1.5 unit=V
